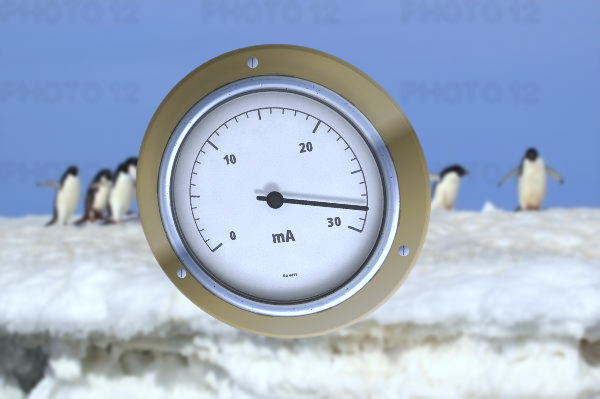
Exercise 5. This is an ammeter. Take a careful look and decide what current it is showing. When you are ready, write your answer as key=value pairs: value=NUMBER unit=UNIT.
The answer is value=28 unit=mA
